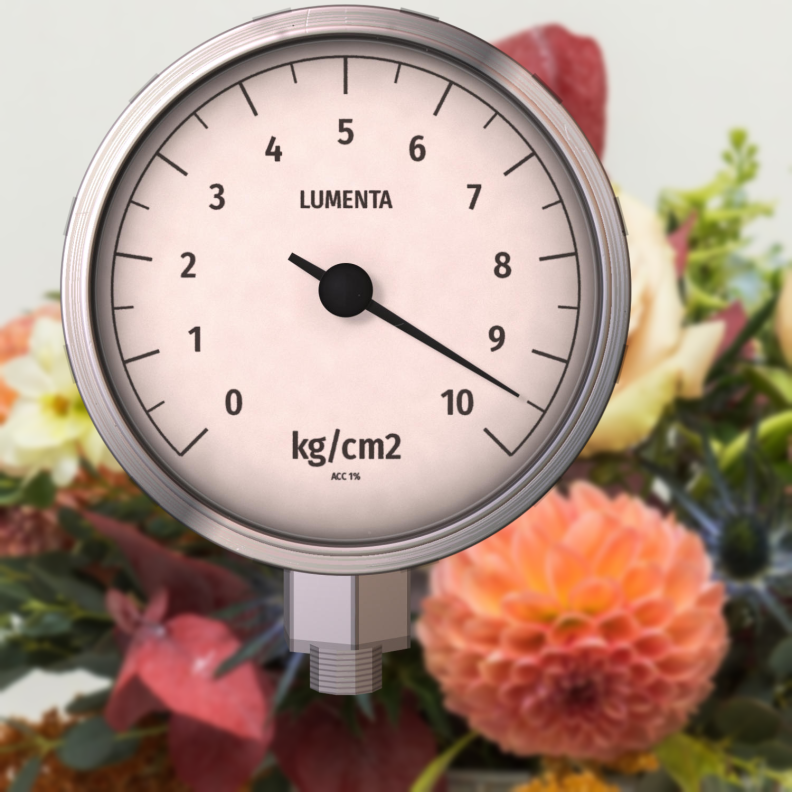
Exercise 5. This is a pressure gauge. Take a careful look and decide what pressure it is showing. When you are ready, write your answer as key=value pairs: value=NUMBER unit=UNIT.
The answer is value=9.5 unit=kg/cm²
